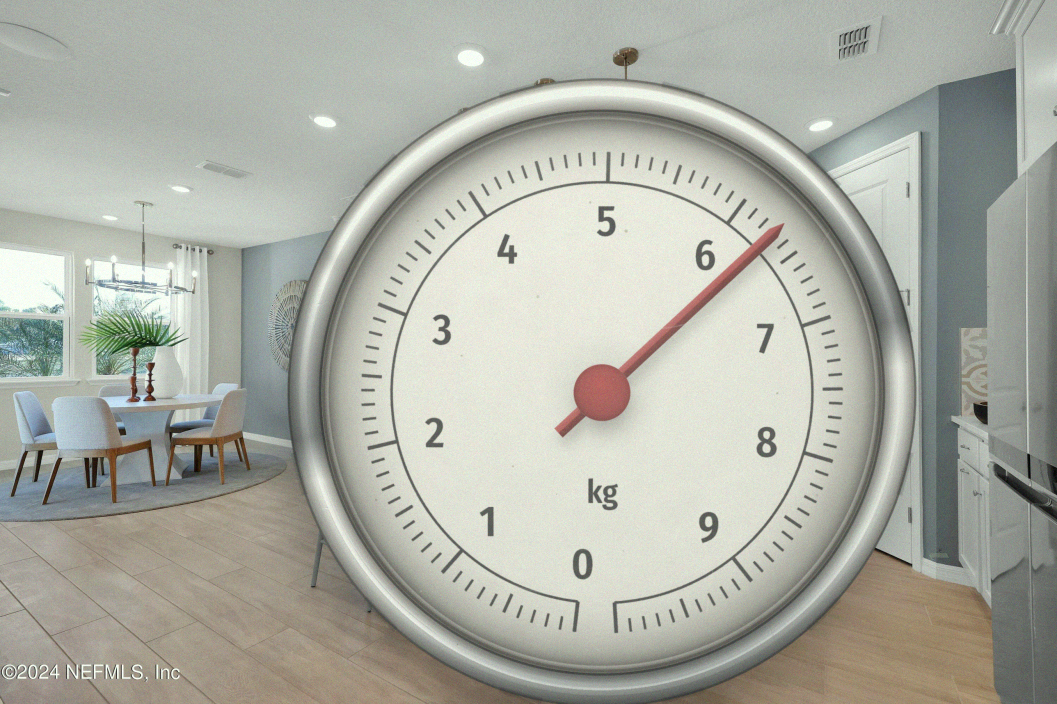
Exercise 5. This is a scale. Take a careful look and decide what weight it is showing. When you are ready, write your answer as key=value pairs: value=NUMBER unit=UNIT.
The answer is value=6.3 unit=kg
